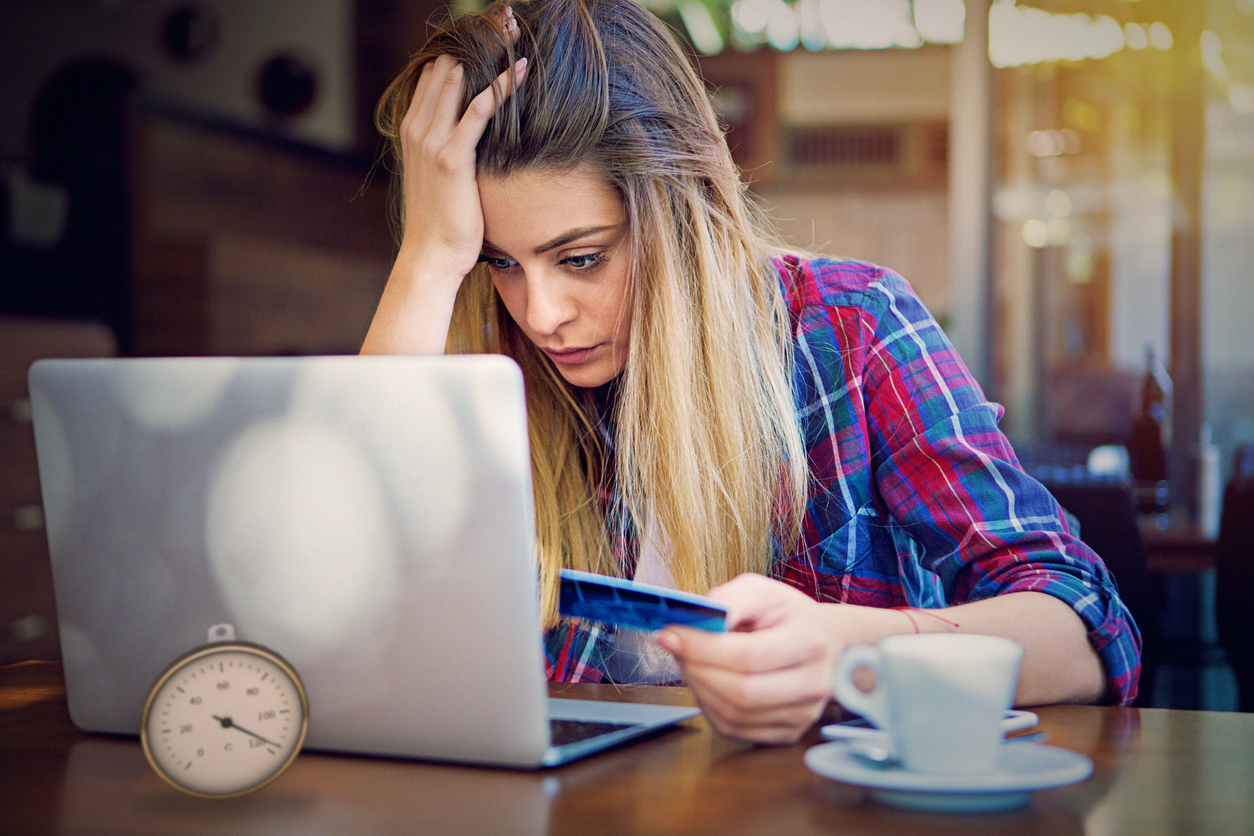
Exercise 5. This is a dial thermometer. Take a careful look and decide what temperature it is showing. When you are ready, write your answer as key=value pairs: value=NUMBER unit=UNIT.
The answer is value=116 unit=°C
